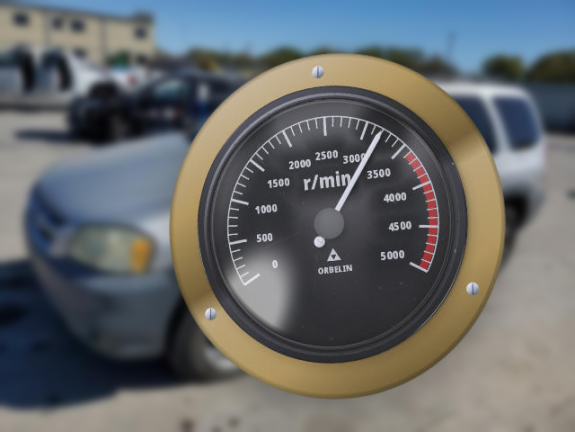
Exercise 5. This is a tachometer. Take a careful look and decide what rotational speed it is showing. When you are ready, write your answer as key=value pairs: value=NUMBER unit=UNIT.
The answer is value=3200 unit=rpm
